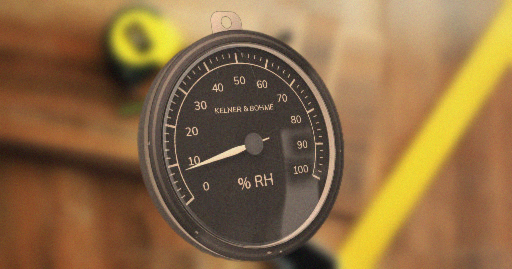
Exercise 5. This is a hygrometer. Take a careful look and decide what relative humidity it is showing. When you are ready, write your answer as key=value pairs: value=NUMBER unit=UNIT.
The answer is value=8 unit=%
